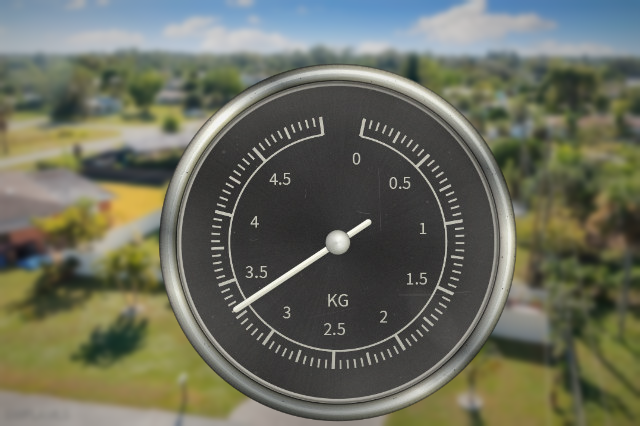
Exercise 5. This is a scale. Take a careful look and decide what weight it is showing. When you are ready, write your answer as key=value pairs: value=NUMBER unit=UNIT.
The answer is value=3.3 unit=kg
